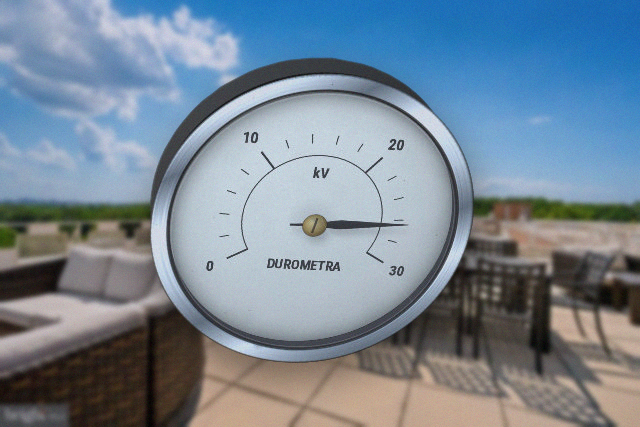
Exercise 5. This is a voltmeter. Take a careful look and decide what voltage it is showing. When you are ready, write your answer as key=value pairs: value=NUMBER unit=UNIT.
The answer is value=26 unit=kV
